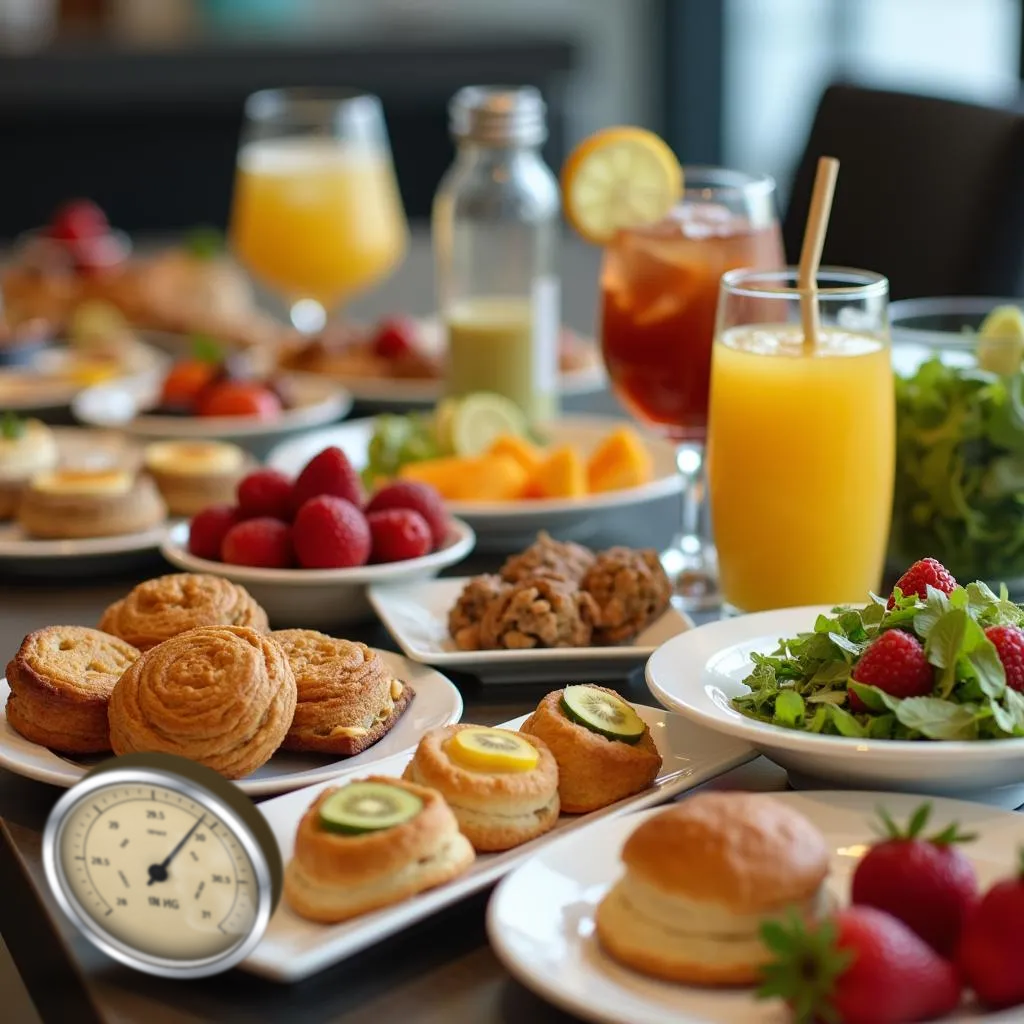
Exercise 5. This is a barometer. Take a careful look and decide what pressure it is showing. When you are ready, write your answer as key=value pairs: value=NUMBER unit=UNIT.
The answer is value=29.9 unit=inHg
